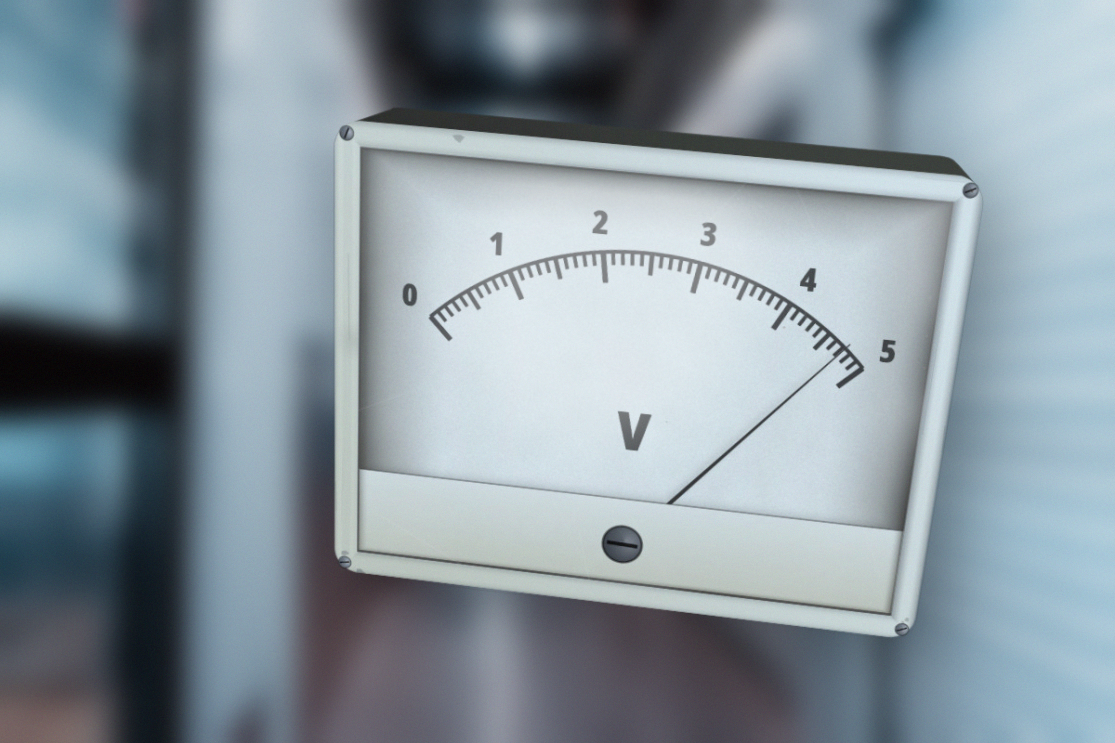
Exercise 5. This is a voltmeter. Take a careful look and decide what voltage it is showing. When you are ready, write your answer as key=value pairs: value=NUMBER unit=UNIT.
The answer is value=4.7 unit=V
